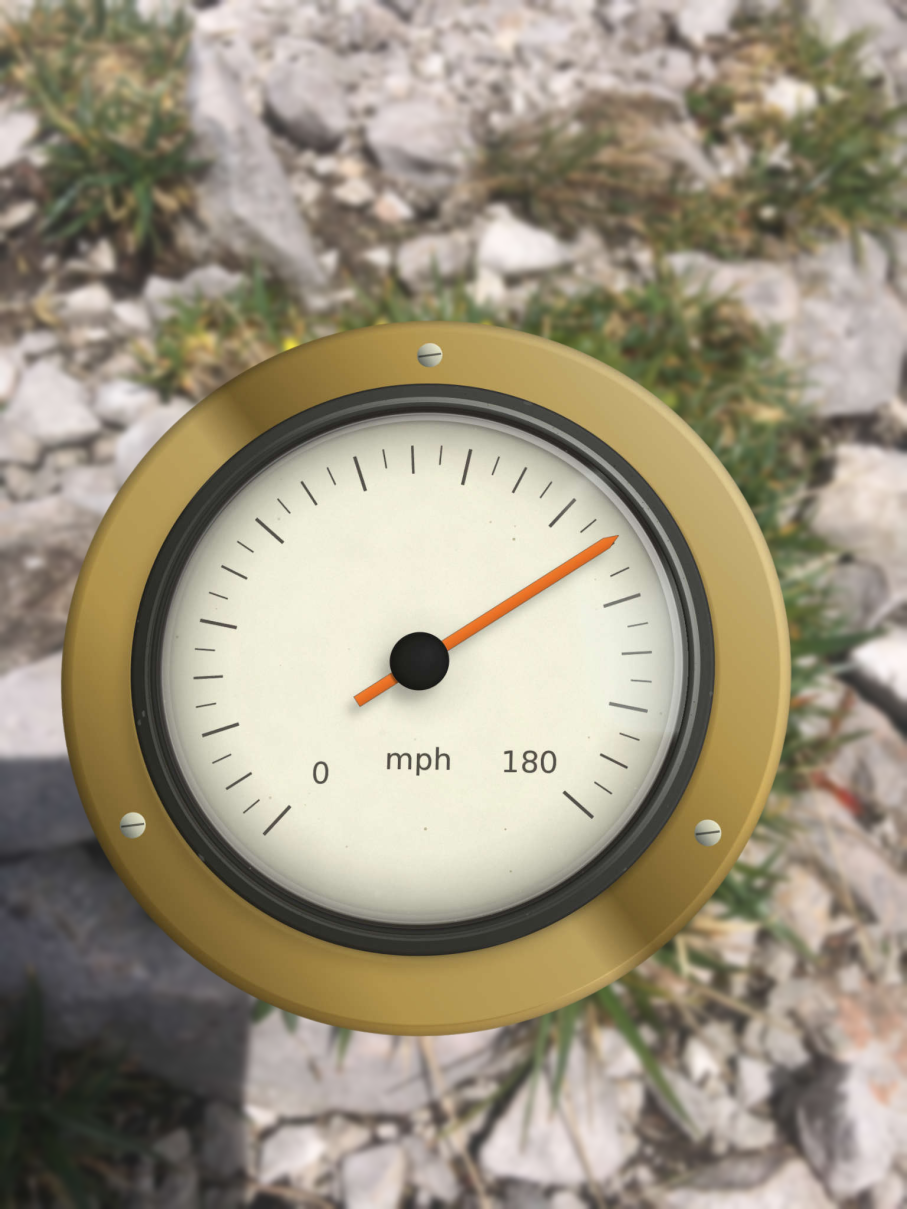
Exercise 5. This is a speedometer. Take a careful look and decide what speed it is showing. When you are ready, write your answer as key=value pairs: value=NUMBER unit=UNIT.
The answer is value=130 unit=mph
